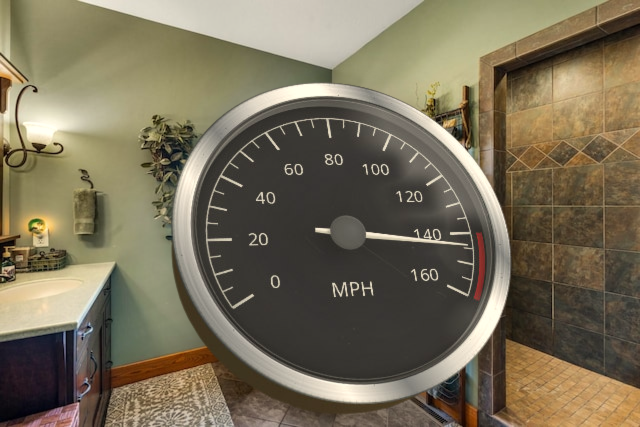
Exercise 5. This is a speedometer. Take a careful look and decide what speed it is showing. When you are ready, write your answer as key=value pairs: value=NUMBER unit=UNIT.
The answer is value=145 unit=mph
